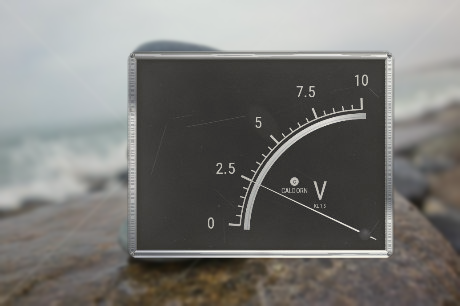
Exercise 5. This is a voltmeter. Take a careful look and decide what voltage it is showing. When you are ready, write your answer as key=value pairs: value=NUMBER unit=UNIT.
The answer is value=2.5 unit=V
